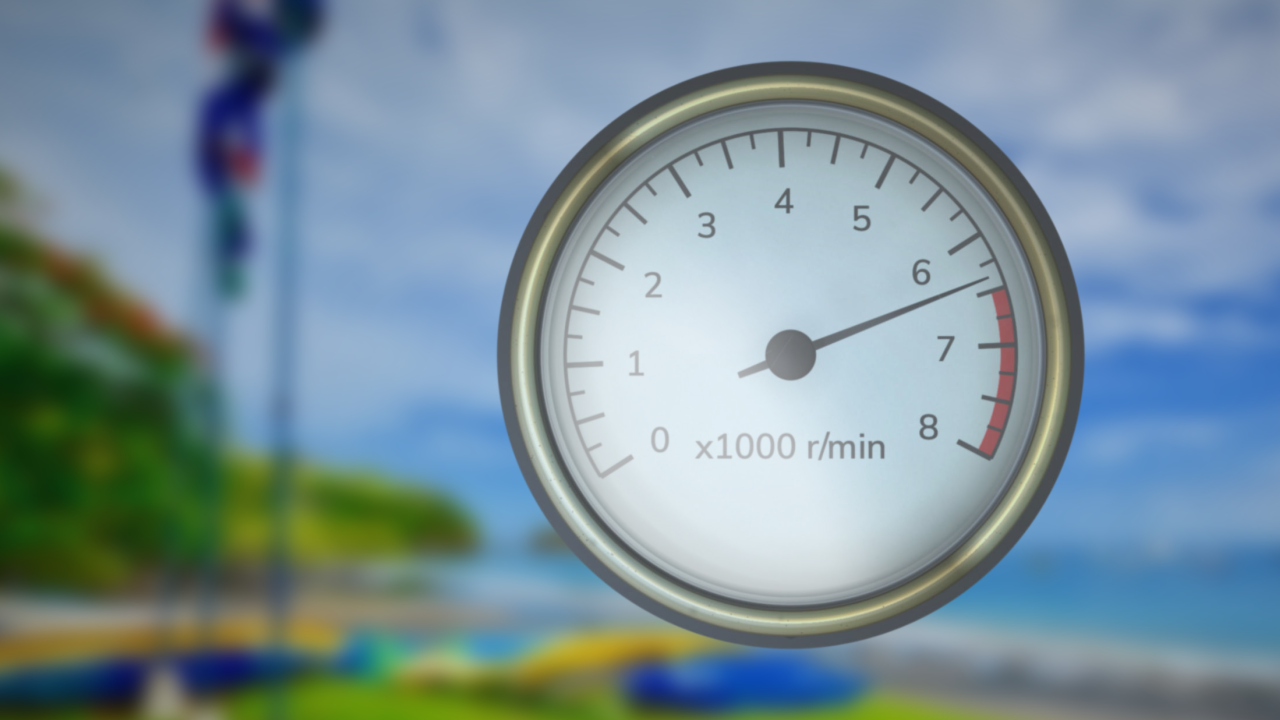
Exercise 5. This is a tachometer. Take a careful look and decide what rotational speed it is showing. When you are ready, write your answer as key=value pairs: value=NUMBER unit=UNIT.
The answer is value=6375 unit=rpm
